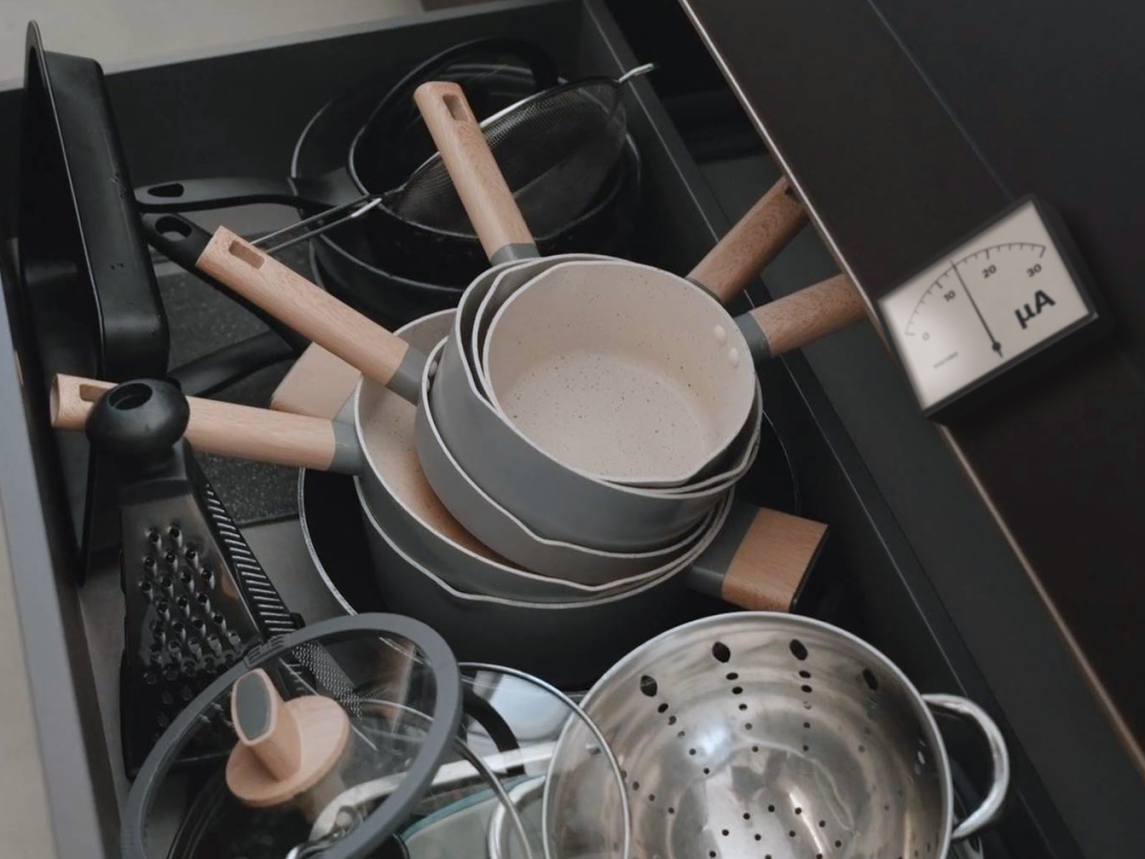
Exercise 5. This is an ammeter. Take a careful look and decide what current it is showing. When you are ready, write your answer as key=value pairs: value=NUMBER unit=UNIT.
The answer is value=14 unit=µA
